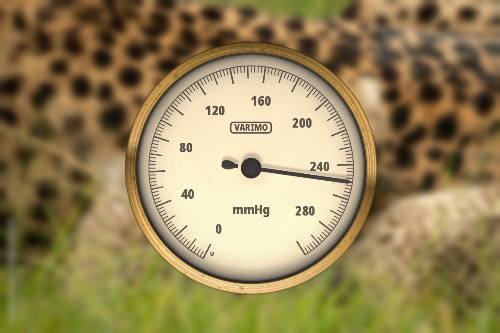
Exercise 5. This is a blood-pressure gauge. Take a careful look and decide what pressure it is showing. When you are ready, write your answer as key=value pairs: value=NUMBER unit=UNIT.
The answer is value=250 unit=mmHg
